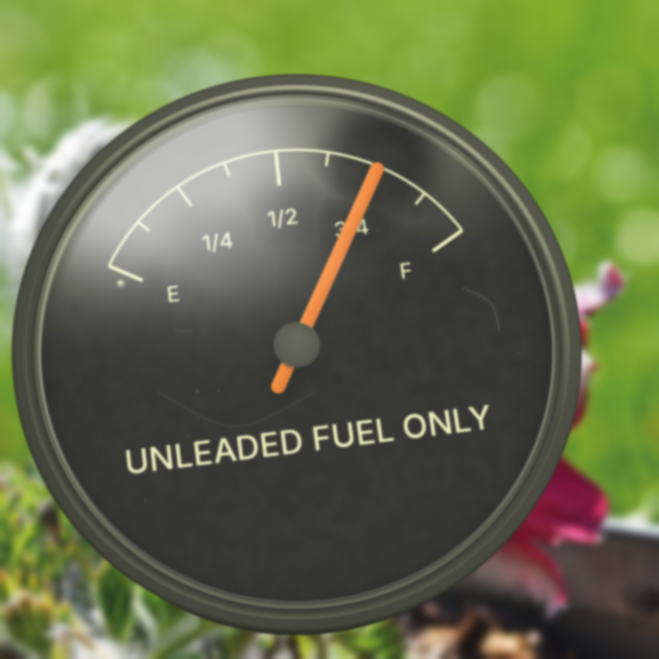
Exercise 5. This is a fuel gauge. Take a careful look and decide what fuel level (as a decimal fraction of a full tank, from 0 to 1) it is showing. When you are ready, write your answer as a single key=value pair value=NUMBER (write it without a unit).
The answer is value=0.75
